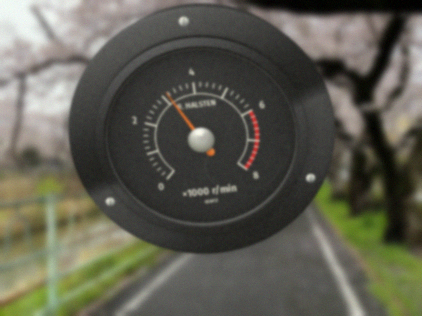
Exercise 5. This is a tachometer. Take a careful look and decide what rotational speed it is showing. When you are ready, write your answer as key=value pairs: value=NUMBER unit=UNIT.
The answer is value=3200 unit=rpm
